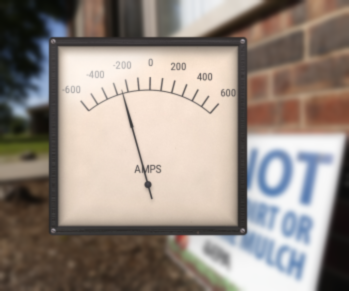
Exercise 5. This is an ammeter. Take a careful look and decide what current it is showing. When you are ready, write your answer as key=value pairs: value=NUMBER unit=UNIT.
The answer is value=-250 unit=A
